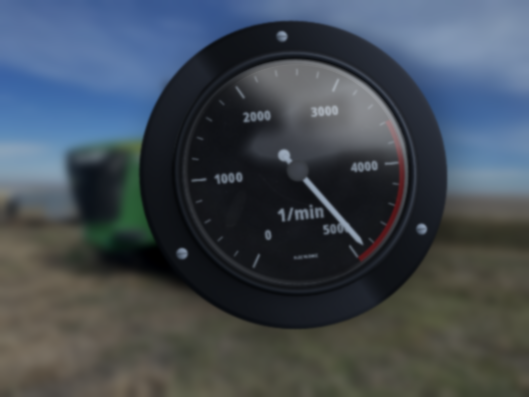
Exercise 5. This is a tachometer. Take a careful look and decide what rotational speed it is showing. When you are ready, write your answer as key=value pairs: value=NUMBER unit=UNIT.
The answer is value=4900 unit=rpm
